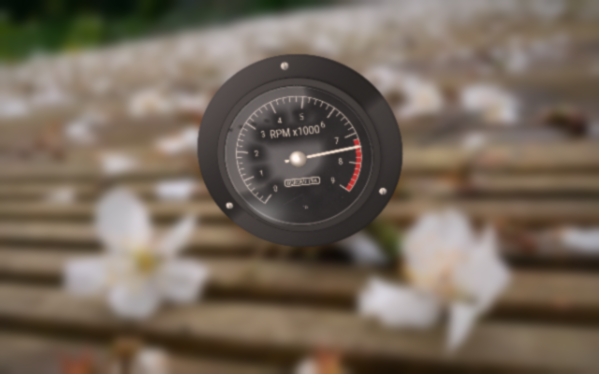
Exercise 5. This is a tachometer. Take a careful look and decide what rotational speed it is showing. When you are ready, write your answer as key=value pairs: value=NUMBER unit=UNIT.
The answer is value=7400 unit=rpm
